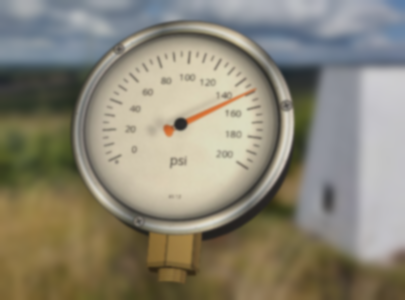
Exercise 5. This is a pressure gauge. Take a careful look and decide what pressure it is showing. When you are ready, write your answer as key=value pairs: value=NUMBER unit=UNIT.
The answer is value=150 unit=psi
